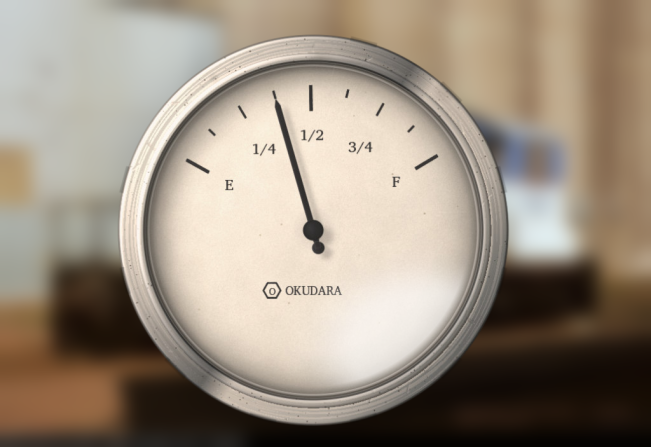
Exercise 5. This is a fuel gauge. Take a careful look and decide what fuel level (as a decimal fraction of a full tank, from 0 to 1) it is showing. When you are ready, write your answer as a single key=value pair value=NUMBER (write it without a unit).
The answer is value=0.375
